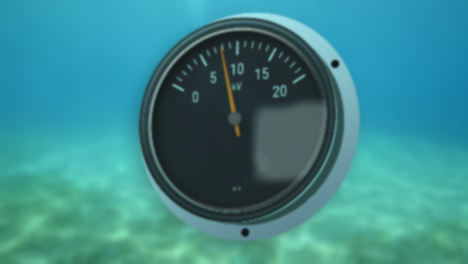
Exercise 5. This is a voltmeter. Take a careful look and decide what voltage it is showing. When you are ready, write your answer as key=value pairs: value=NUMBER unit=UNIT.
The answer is value=8 unit=kV
